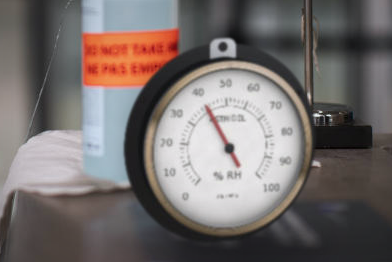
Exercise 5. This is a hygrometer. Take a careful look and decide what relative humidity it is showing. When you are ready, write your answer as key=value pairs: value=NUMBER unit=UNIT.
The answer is value=40 unit=%
